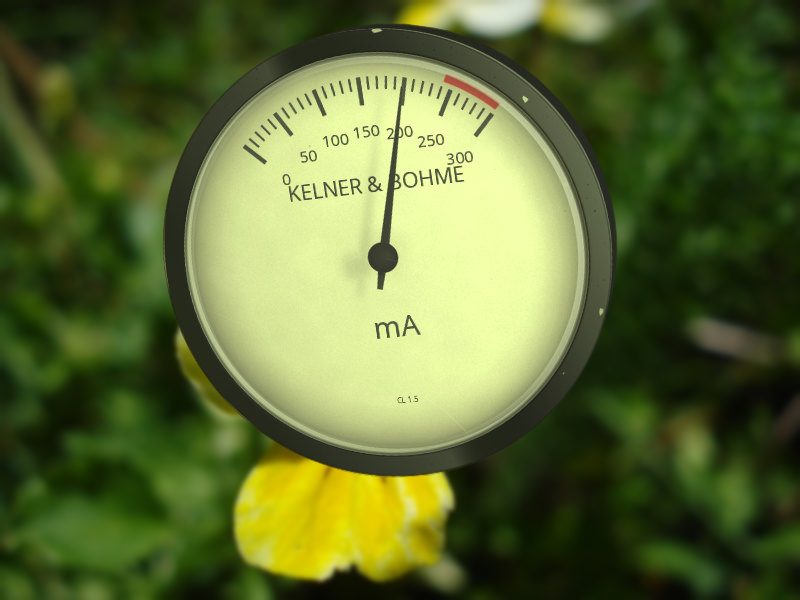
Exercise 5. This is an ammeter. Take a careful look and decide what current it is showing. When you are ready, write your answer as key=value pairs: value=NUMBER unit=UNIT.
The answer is value=200 unit=mA
